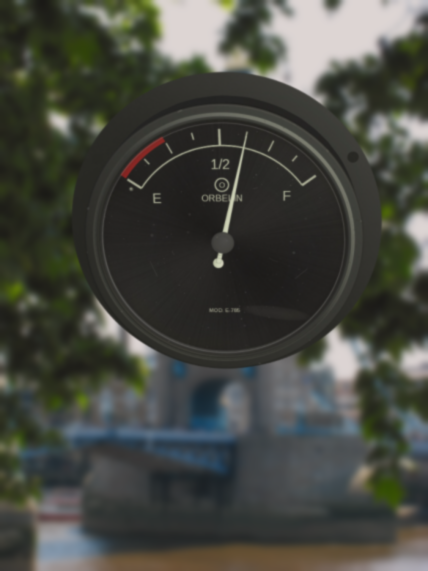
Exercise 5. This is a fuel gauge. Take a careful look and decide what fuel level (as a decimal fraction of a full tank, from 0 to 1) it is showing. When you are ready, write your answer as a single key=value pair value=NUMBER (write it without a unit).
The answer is value=0.625
